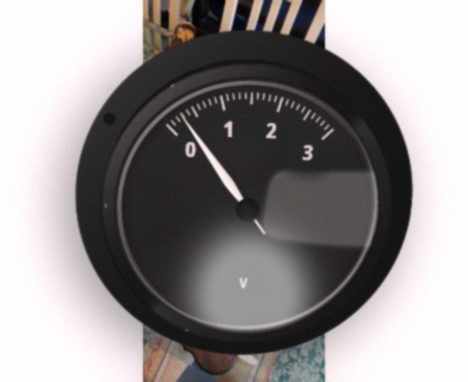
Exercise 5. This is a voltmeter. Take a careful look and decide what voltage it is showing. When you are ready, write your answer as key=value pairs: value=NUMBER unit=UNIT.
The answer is value=0.3 unit=V
